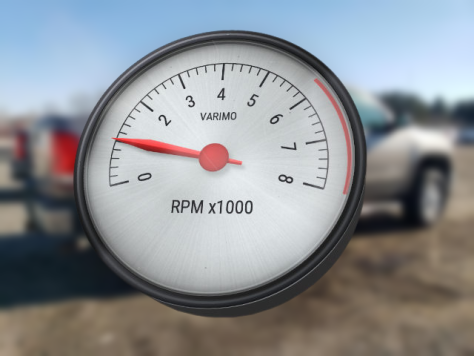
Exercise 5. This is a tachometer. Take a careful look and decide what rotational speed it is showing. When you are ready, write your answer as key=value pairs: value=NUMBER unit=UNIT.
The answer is value=1000 unit=rpm
